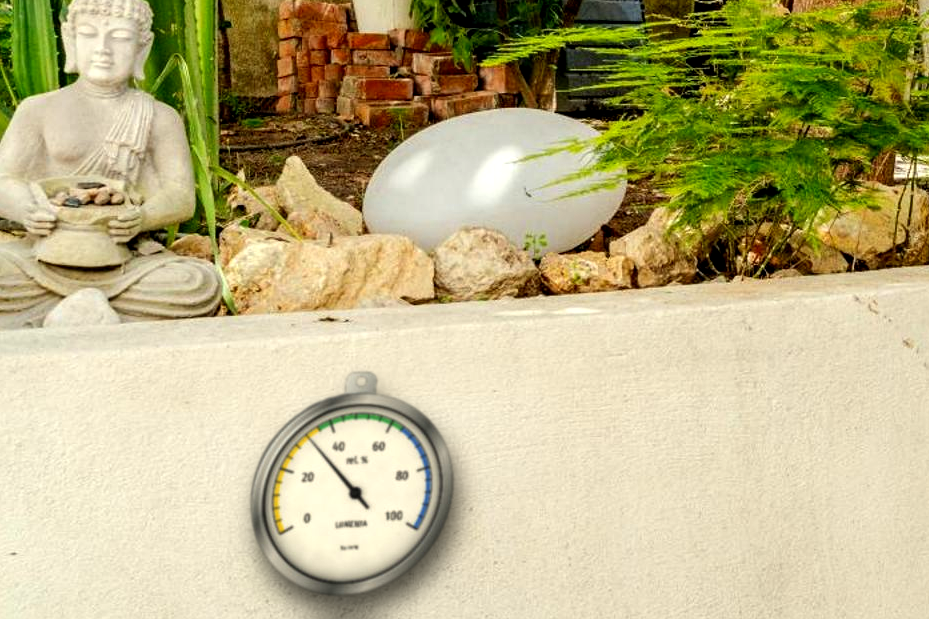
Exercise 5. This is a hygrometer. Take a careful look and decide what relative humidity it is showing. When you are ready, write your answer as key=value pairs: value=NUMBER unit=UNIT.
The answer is value=32 unit=%
